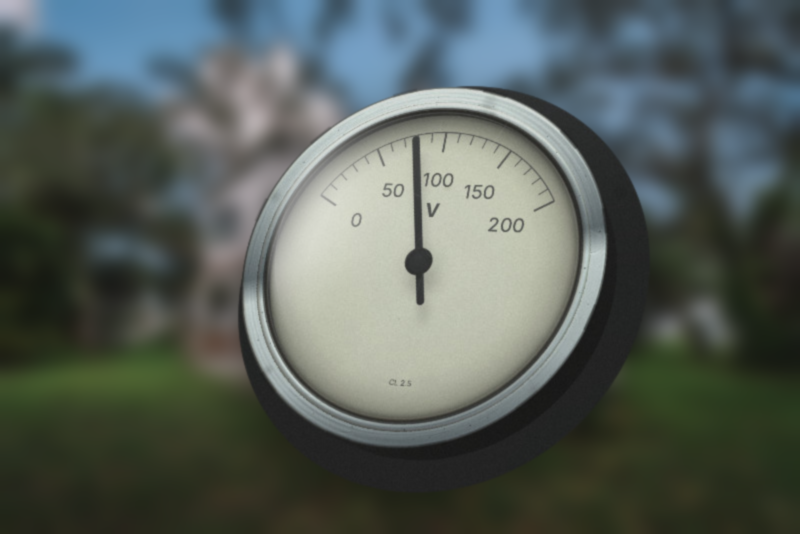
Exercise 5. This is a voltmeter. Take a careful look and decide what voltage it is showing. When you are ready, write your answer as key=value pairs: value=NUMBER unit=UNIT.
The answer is value=80 unit=V
